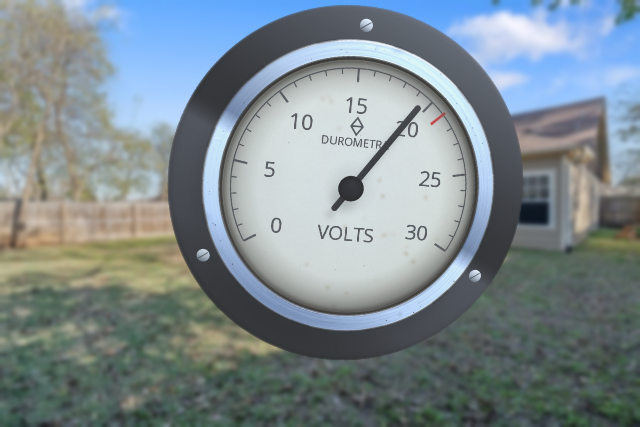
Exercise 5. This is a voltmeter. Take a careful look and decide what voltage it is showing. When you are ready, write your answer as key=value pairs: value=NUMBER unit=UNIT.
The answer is value=19.5 unit=V
